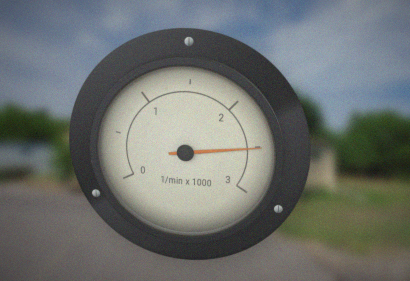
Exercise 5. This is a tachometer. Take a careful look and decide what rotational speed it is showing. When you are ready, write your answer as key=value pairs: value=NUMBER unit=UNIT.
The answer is value=2500 unit=rpm
